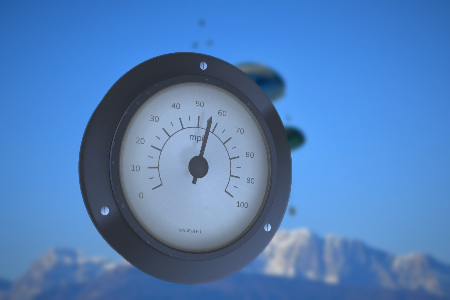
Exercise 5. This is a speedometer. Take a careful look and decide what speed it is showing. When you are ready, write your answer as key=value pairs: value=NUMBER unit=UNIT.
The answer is value=55 unit=mph
